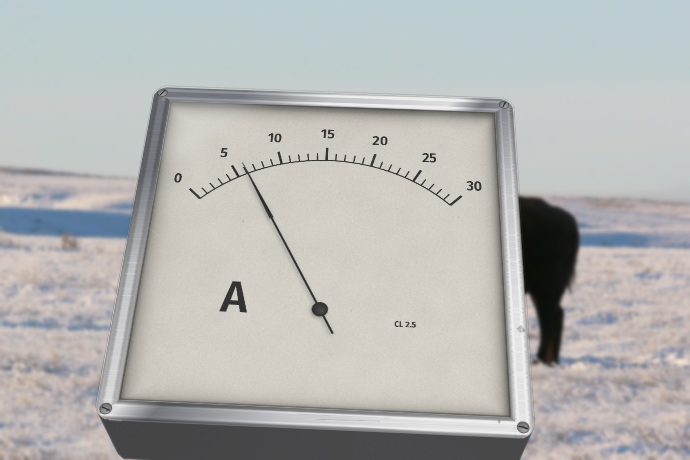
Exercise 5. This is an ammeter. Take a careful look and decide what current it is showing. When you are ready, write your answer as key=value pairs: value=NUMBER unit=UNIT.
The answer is value=6 unit=A
